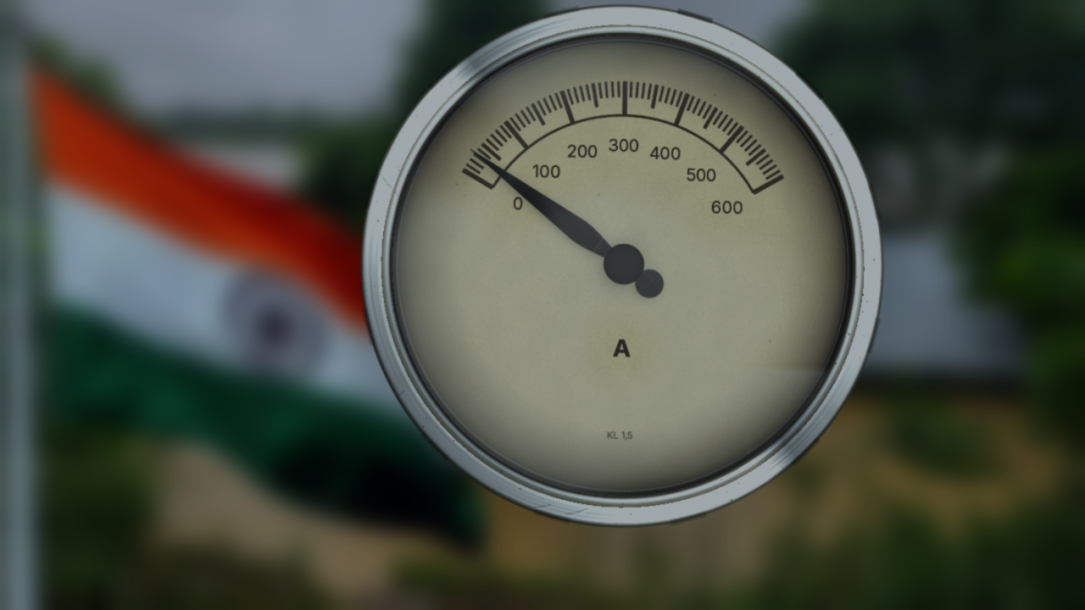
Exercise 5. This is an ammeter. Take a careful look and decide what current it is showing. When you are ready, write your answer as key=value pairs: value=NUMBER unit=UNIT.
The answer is value=30 unit=A
